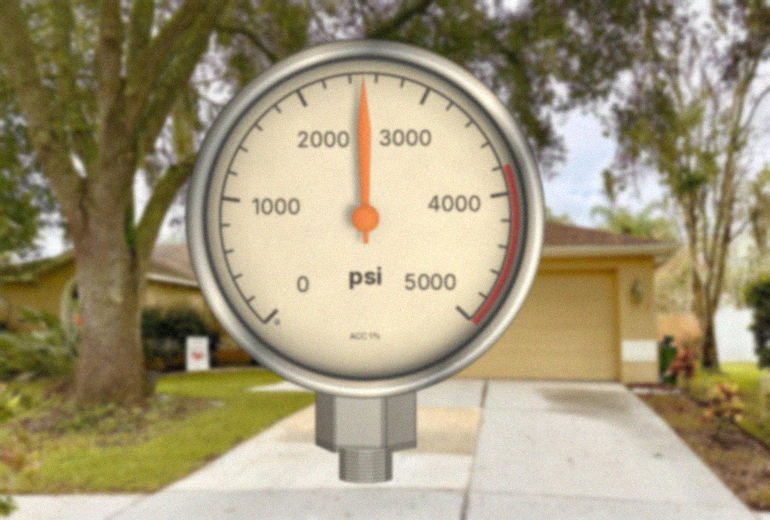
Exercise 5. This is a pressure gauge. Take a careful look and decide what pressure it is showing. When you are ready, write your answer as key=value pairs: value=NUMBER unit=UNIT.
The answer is value=2500 unit=psi
